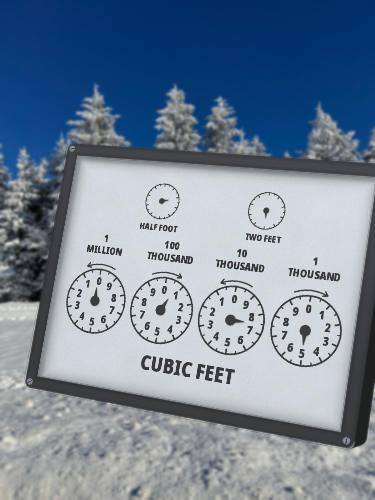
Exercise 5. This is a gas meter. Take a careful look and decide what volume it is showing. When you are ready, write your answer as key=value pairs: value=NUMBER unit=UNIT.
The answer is value=7500 unit=ft³
